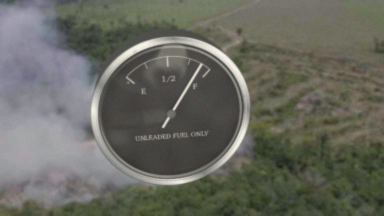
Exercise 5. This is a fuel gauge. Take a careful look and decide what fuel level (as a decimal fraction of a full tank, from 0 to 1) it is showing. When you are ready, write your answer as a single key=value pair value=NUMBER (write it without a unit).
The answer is value=0.875
